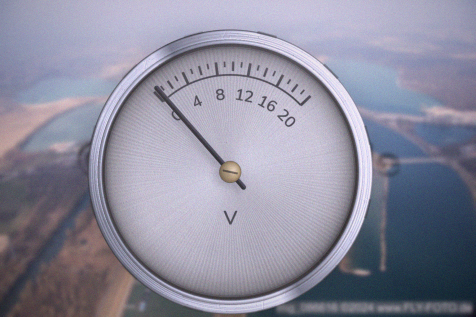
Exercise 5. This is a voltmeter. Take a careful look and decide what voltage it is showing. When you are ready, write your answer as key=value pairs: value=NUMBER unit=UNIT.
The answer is value=0.5 unit=V
